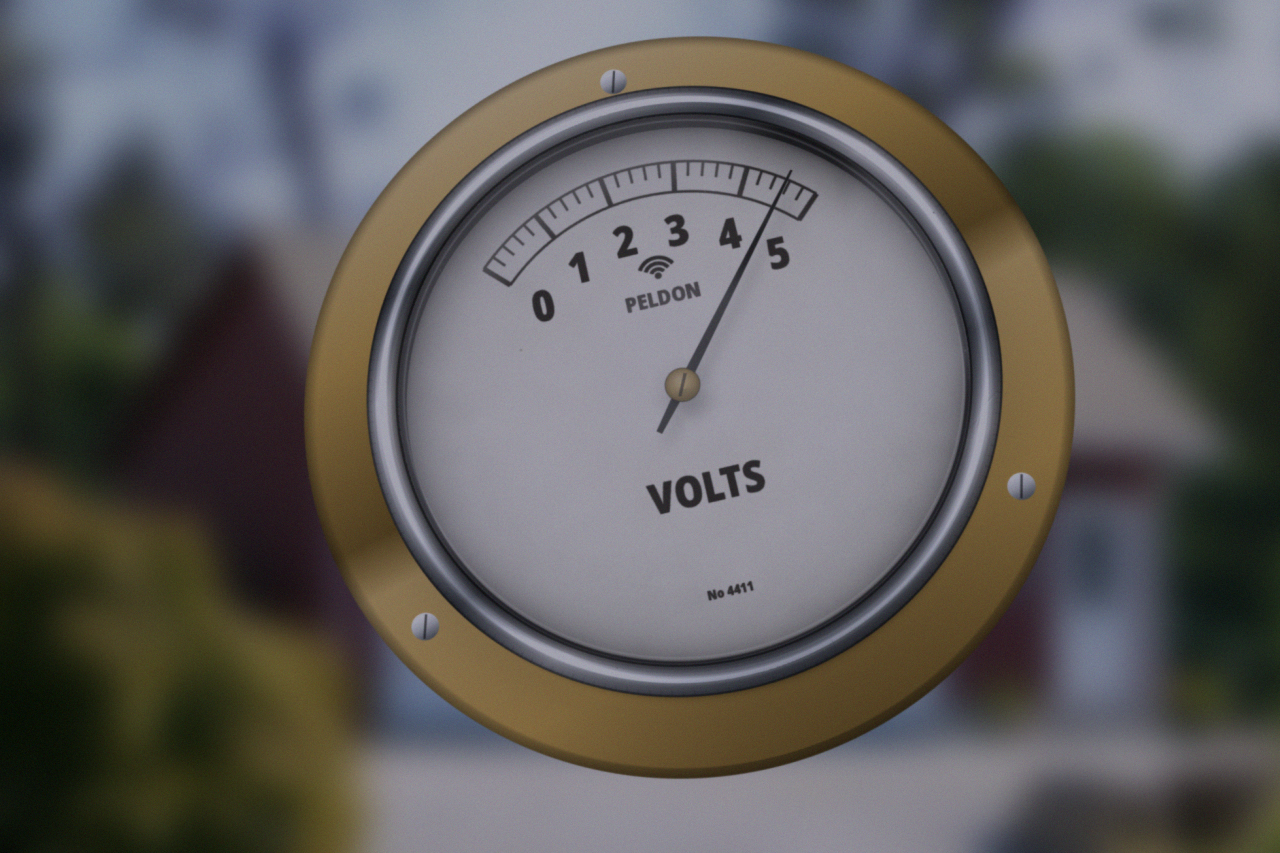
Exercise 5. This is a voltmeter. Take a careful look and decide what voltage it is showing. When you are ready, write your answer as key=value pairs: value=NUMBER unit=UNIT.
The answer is value=4.6 unit=V
